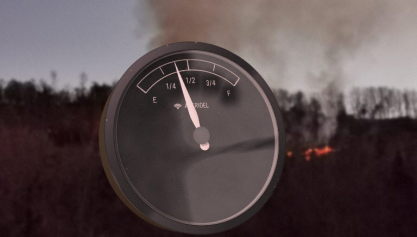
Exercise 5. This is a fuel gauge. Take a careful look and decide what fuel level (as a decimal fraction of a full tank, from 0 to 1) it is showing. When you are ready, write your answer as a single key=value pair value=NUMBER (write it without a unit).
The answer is value=0.375
